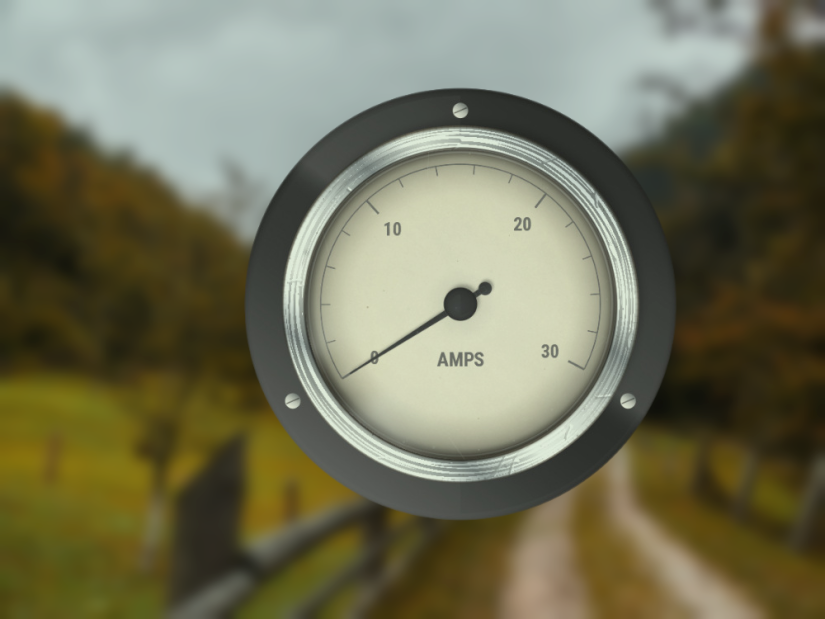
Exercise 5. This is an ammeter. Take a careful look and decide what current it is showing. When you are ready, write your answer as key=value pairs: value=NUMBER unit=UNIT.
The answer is value=0 unit=A
